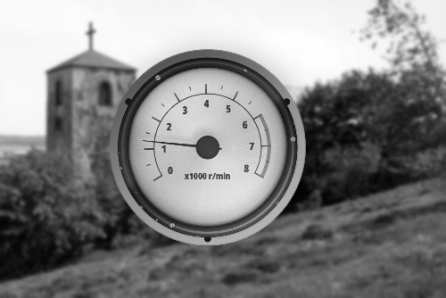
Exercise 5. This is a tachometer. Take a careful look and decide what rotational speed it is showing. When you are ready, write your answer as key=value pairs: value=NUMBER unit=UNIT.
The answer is value=1250 unit=rpm
